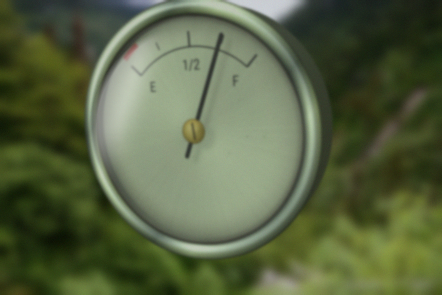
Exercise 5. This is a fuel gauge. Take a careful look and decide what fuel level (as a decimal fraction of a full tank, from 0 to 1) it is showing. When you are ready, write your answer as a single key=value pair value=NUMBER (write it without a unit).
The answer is value=0.75
